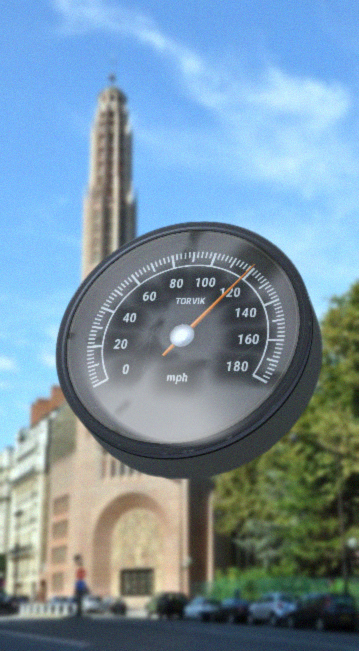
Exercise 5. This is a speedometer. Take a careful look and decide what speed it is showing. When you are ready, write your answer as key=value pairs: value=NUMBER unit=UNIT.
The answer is value=120 unit=mph
